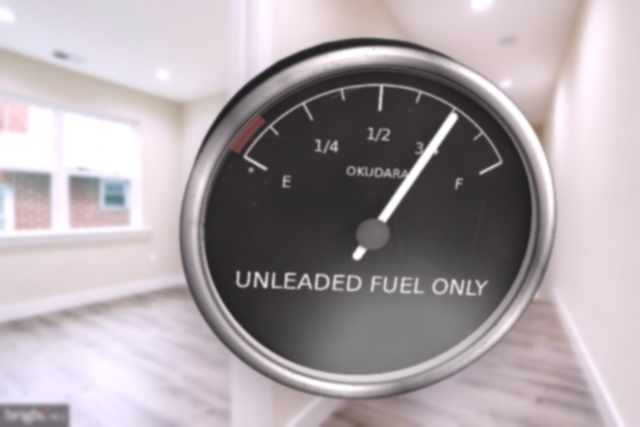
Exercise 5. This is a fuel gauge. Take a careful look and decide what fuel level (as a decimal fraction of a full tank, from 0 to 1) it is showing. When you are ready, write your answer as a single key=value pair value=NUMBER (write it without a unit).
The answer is value=0.75
